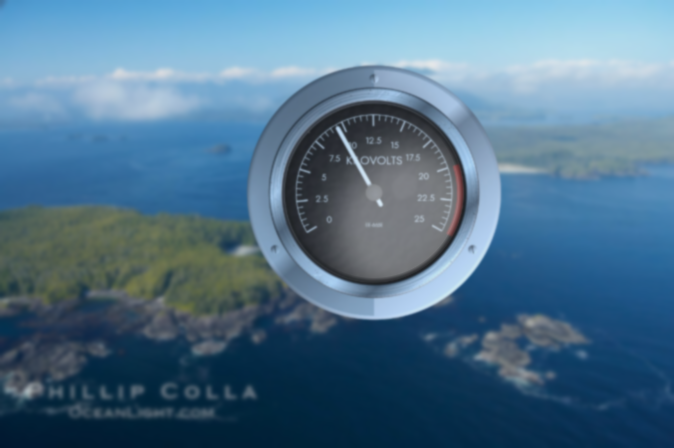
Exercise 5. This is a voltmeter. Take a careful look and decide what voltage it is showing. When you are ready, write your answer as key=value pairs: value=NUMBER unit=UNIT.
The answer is value=9.5 unit=kV
